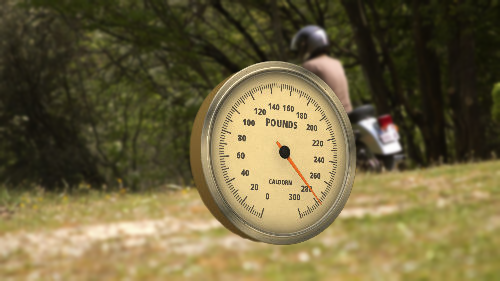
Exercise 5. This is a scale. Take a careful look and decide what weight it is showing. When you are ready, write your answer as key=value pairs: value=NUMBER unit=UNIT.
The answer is value=280 unit=lb
